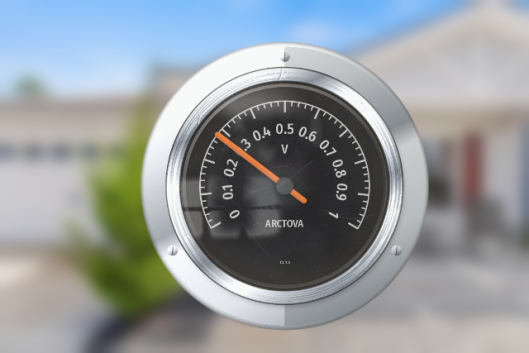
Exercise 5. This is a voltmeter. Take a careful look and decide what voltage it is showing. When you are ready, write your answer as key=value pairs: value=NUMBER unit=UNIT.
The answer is value=0.28 unit=V
